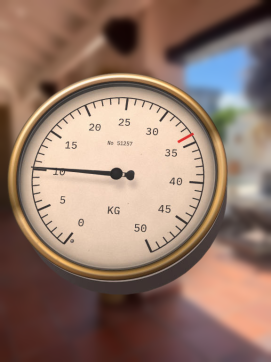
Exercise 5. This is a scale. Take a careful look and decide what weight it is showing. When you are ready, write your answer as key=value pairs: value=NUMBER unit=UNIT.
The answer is value=10 unit=kg
